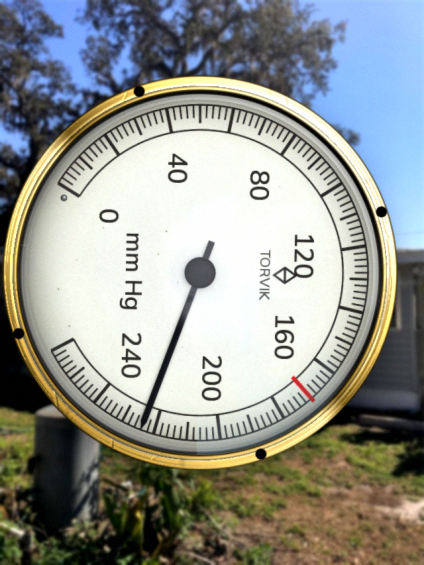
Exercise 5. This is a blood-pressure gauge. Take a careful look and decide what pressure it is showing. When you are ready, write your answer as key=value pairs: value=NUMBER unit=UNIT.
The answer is value=224 unit=mmHg
